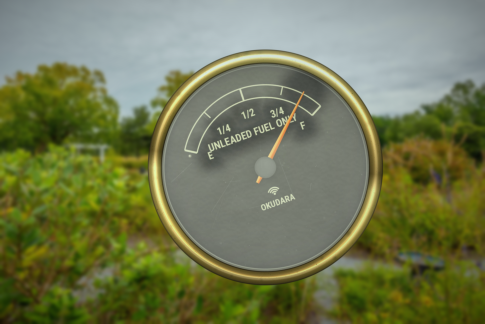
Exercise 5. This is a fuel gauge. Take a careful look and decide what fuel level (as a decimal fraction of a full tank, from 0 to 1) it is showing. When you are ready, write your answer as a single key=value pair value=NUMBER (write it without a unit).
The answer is value=0.875
